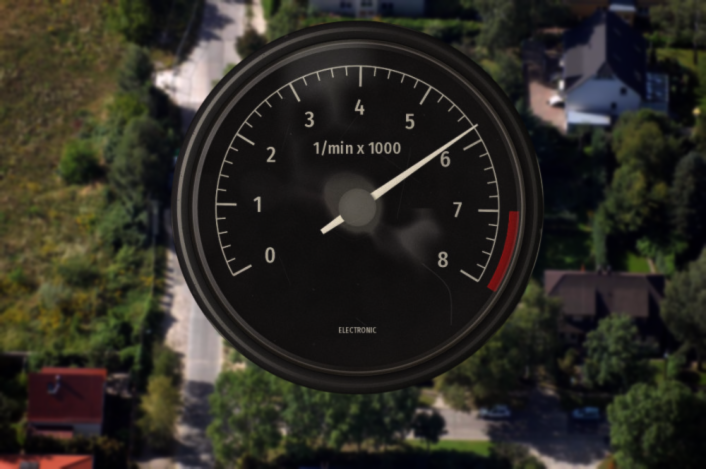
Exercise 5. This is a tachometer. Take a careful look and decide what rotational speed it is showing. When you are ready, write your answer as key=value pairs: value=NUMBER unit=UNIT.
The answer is value=5800 unit=rpm
